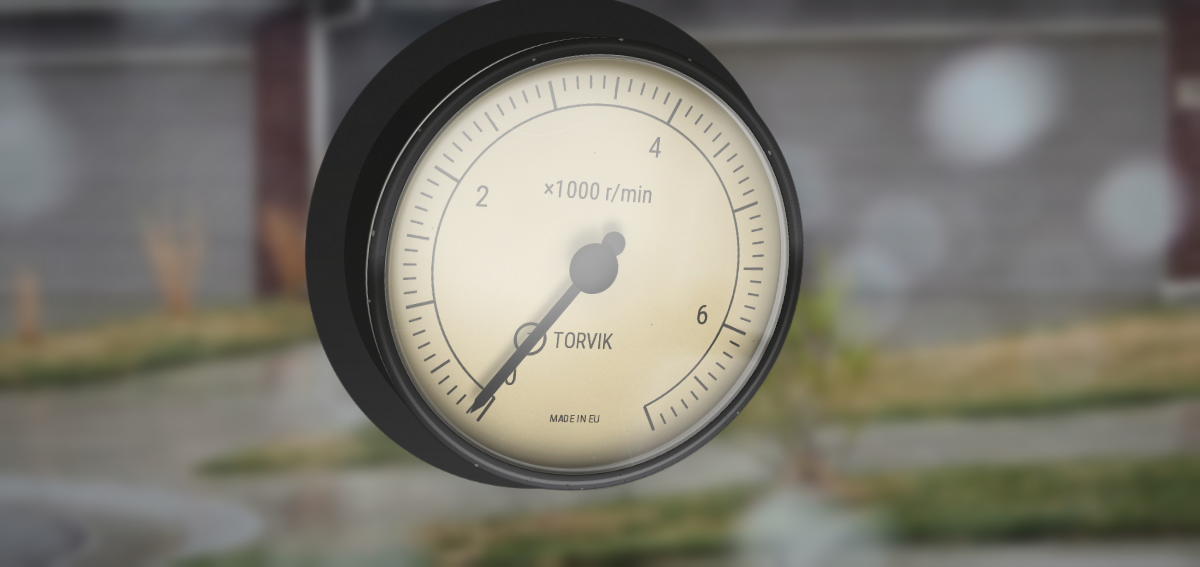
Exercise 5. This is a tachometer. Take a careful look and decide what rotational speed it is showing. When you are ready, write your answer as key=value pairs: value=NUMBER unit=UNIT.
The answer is value=100 unit=rpm
